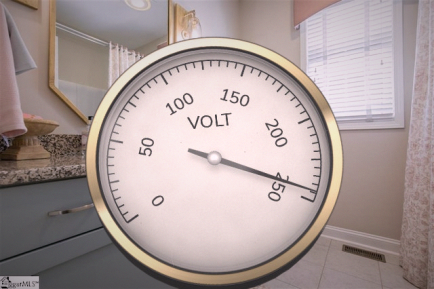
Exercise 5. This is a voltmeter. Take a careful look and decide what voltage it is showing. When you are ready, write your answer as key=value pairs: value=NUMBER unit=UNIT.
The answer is value=245 unit=V
